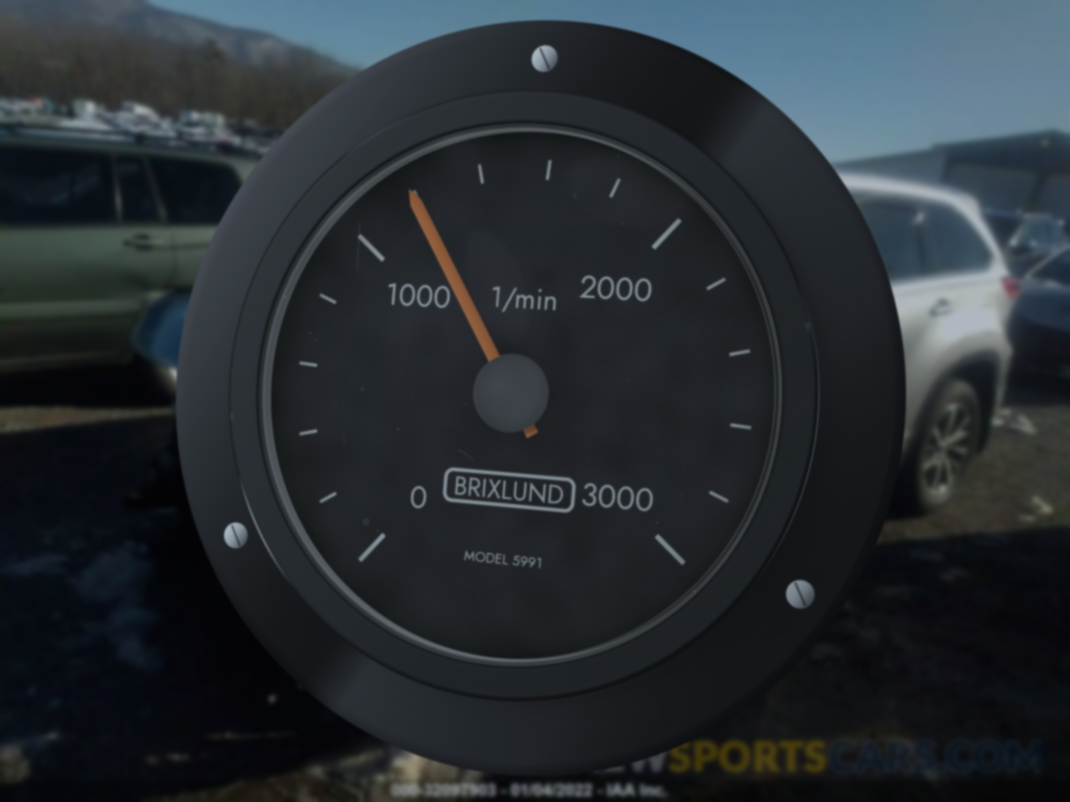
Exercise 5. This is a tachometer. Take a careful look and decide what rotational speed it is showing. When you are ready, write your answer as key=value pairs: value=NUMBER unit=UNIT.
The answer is value=1200 unit=rpm
